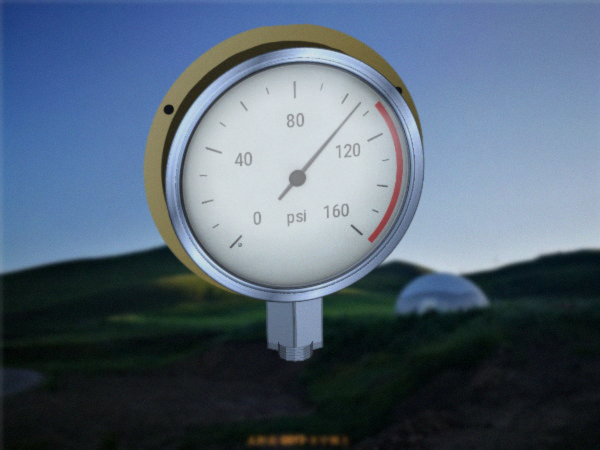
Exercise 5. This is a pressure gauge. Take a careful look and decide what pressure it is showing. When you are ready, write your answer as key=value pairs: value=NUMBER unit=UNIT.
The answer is value=105 unit=psi
